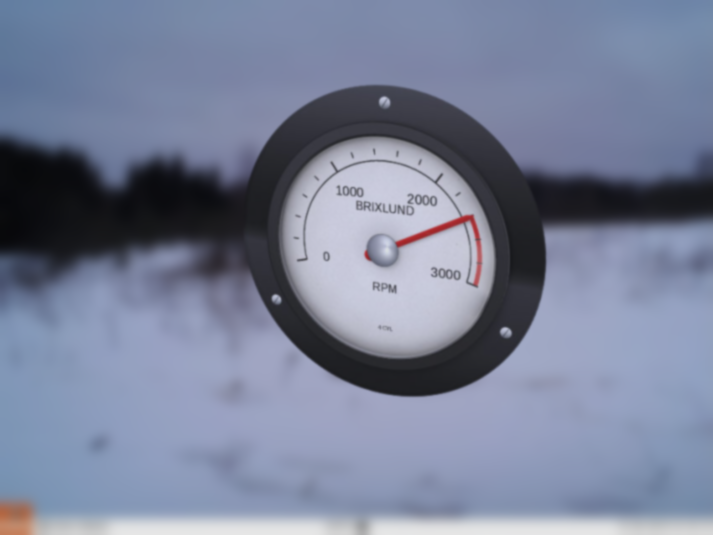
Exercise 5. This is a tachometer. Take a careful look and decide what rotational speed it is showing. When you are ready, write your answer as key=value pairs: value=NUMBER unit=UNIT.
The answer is value=2400 unit=rpm
